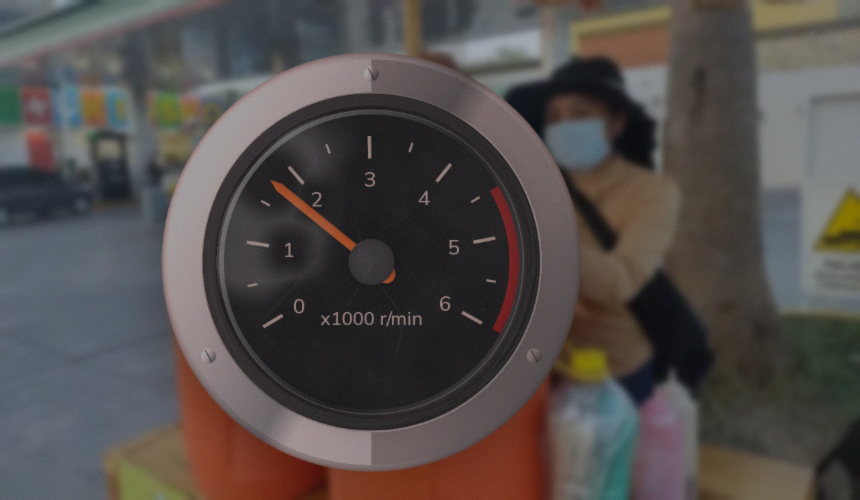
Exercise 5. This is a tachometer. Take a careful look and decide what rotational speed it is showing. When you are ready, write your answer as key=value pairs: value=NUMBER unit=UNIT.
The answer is value=1750 unit=rpm
